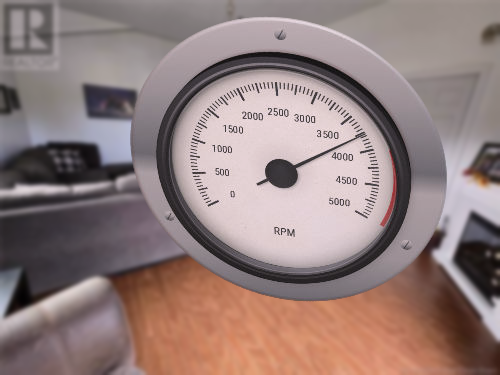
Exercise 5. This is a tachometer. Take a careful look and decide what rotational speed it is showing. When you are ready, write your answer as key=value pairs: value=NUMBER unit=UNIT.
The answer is value=3750 unit=rpm
